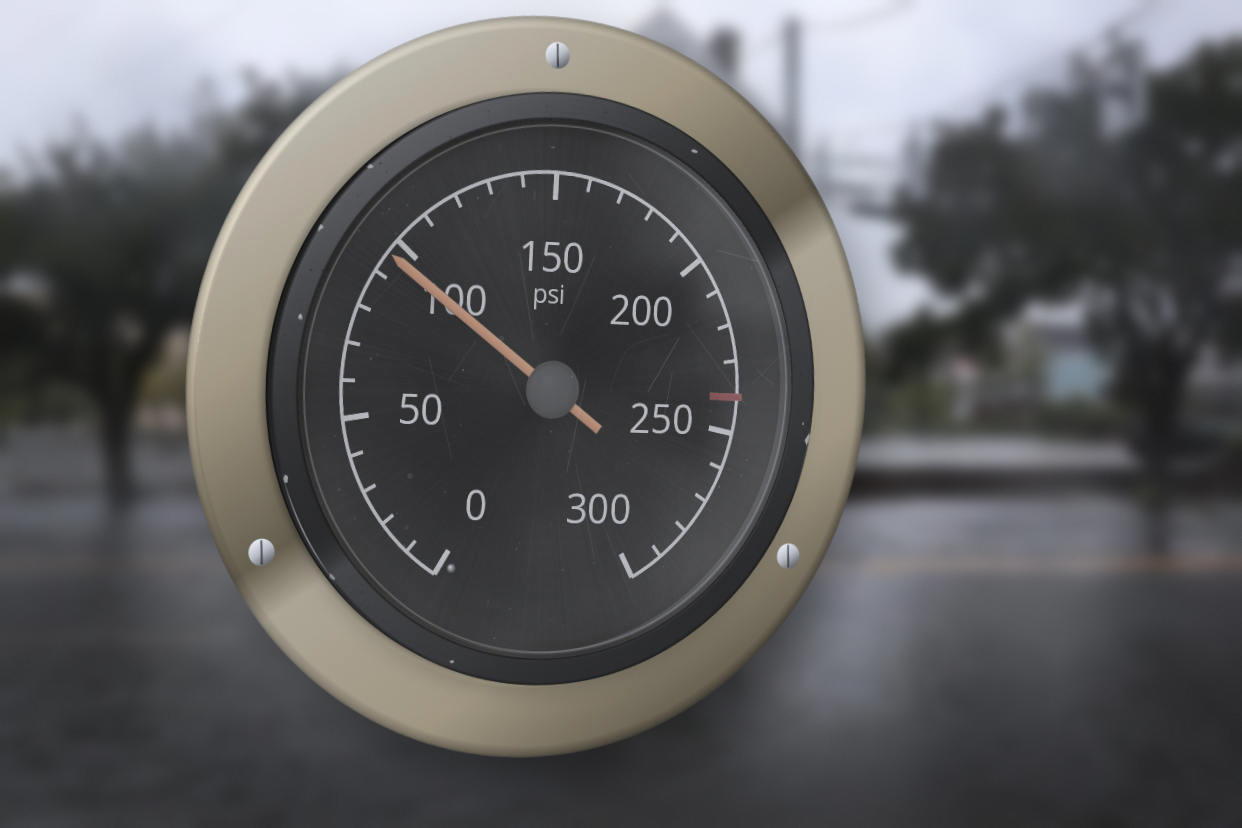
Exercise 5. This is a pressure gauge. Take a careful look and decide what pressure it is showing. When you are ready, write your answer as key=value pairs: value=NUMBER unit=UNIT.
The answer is value=95 unit=psi
